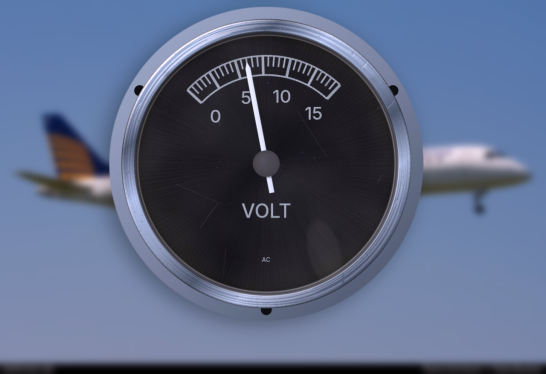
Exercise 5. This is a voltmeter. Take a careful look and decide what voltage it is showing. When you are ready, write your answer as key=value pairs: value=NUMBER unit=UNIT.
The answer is value=6 unit=V
